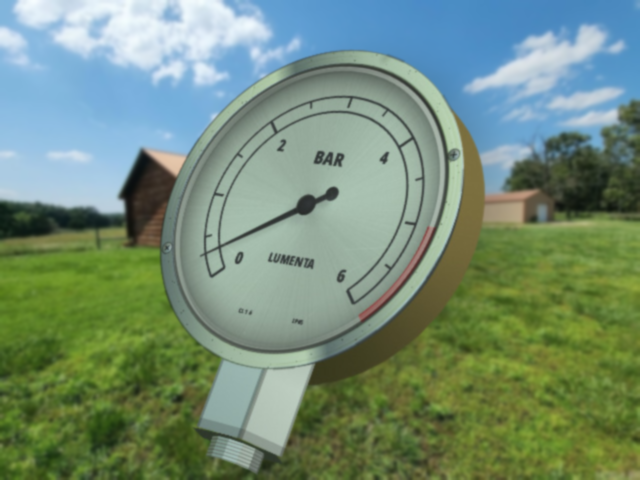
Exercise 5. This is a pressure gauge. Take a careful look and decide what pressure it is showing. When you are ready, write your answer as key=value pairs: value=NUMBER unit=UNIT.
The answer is value=0.25 unit=bar
